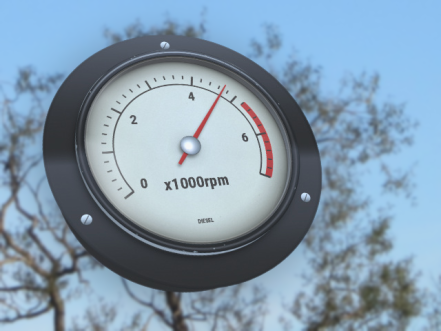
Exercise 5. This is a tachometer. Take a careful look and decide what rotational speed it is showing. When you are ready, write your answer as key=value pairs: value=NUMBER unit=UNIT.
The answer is value=4700 unit=rpm
